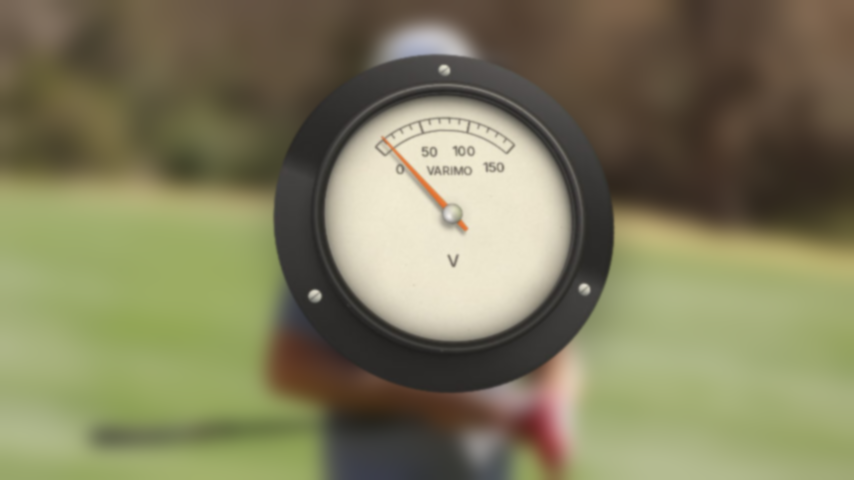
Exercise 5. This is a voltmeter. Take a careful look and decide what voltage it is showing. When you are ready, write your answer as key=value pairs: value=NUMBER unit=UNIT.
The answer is value=10 unit=V
